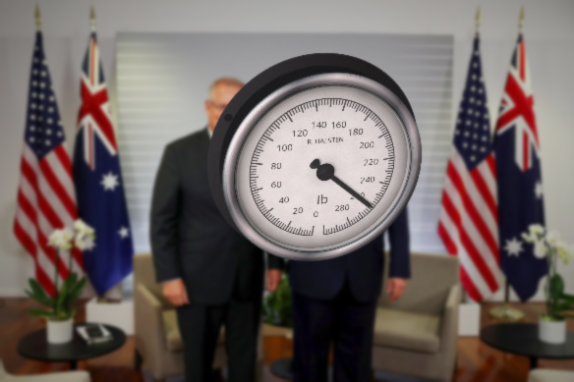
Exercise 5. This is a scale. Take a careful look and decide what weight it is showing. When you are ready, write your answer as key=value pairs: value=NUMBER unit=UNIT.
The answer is value=260 unit=lb
